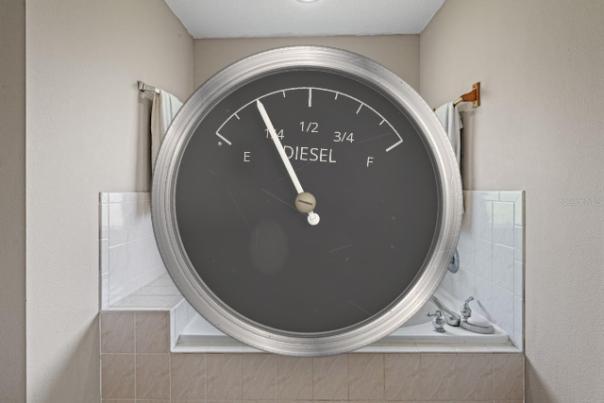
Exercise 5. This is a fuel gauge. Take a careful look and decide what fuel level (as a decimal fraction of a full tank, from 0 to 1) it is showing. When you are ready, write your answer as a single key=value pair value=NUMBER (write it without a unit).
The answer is value=0.25
